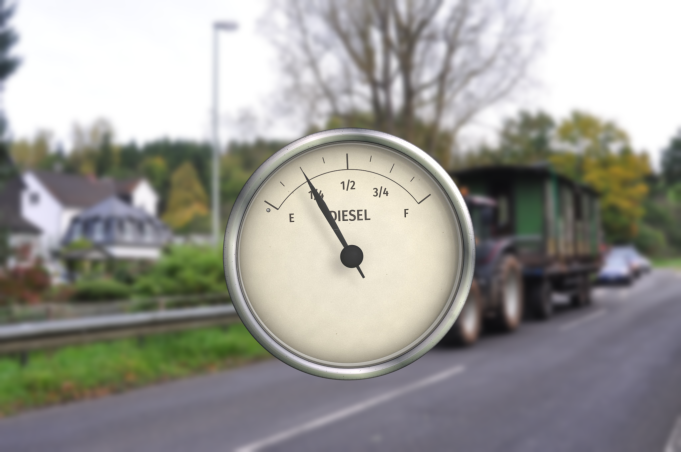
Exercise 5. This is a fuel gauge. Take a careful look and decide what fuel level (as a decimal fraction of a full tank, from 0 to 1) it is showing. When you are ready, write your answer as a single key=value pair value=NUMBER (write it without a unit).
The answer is value=0.25
